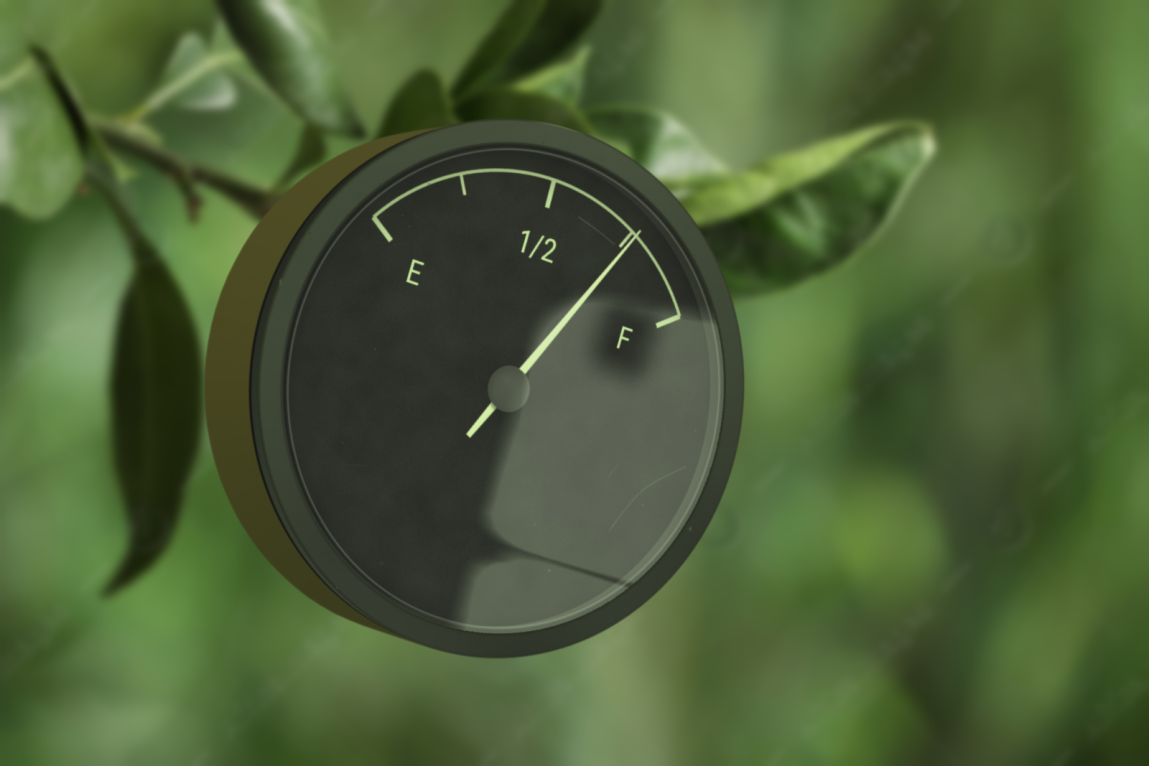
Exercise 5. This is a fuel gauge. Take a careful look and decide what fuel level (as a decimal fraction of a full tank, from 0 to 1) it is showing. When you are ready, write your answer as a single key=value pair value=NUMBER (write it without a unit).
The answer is value=0.75
